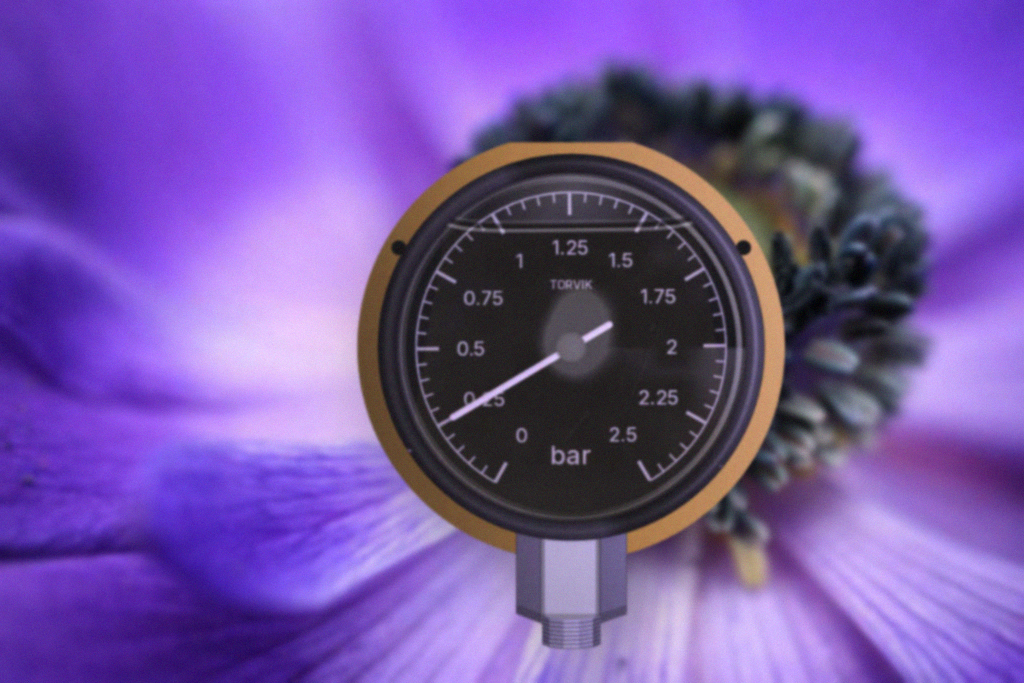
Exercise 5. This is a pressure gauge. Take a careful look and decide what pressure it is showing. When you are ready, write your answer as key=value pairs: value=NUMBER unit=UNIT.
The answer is value=0.25 unit=bar
